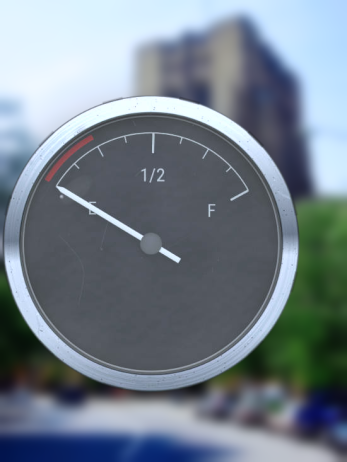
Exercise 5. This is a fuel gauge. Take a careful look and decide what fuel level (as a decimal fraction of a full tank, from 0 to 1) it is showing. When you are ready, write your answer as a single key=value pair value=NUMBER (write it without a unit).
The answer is value=0
